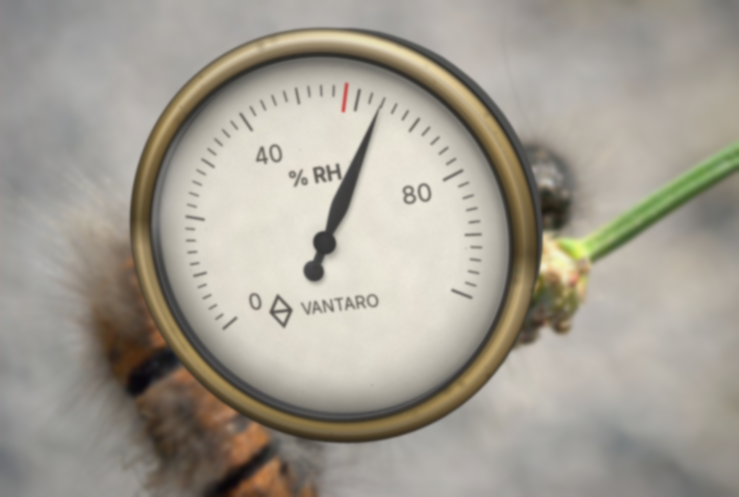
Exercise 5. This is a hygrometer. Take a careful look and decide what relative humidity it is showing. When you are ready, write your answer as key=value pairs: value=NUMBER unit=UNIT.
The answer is value=64 unit=%
